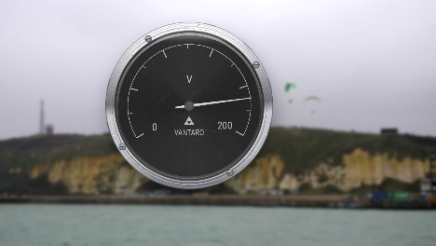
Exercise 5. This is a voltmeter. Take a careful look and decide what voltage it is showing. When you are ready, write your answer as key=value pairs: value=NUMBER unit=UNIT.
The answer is value=170 unit=V
